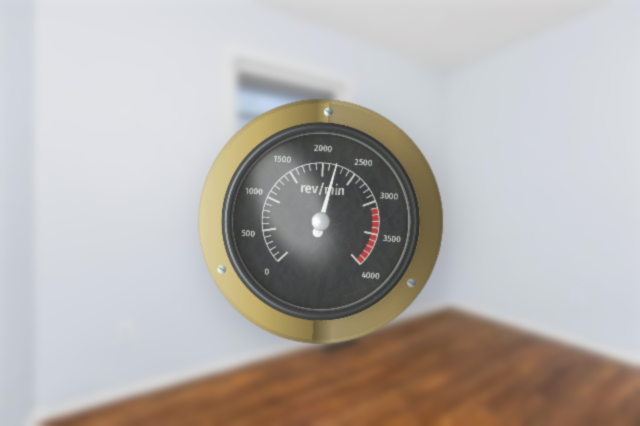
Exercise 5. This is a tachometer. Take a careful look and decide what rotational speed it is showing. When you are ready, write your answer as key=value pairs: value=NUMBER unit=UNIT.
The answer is value=2200 unit=rpm
